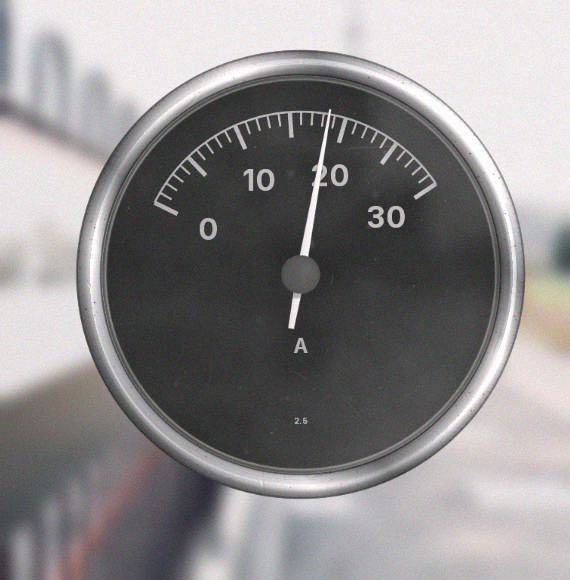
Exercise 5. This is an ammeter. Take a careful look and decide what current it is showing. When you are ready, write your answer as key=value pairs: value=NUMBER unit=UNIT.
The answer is value=18.5 unit=A
